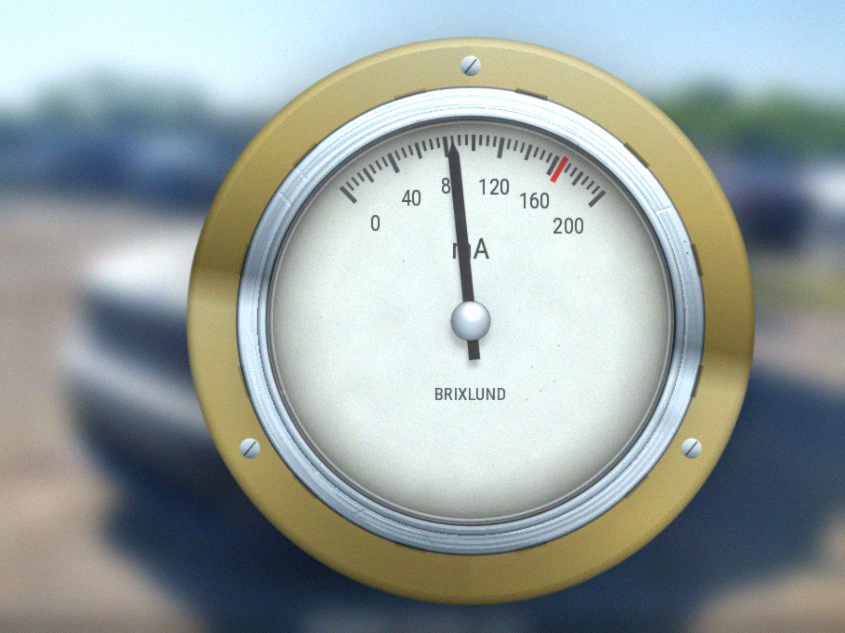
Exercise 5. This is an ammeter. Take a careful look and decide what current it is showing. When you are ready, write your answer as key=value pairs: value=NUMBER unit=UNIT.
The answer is value=85 unit=mA
